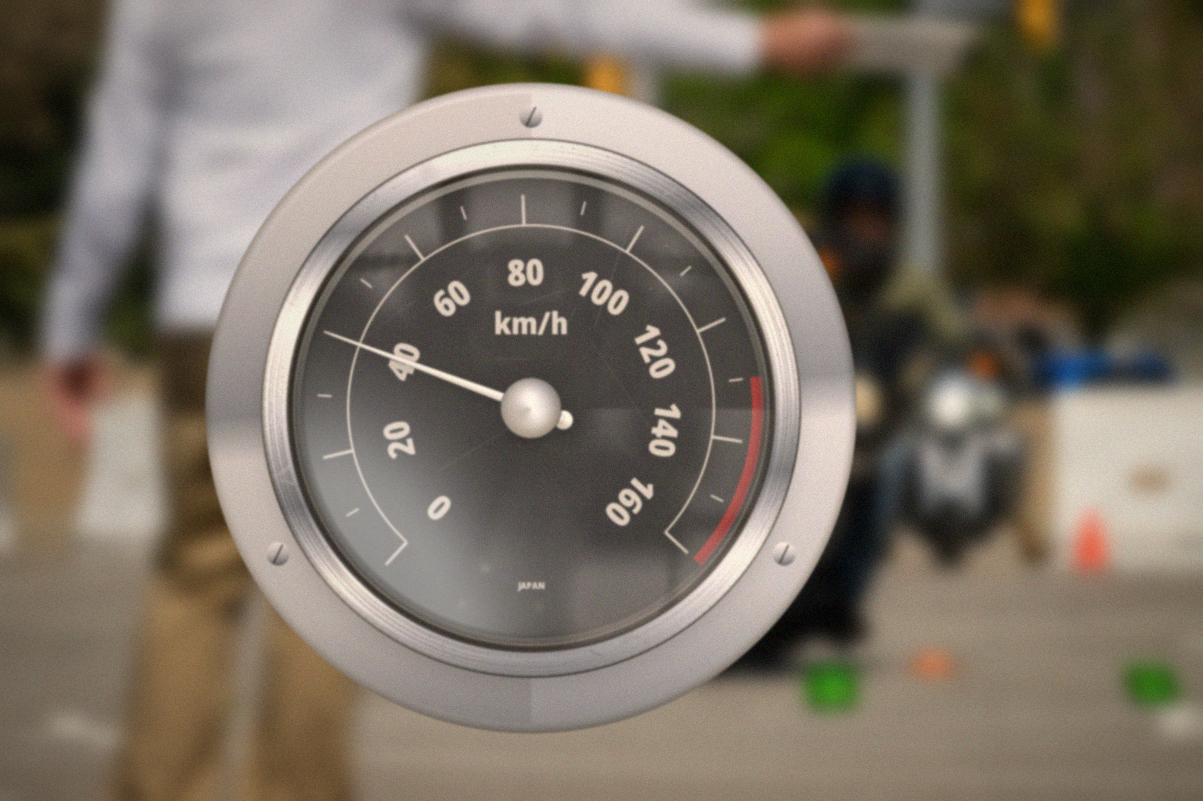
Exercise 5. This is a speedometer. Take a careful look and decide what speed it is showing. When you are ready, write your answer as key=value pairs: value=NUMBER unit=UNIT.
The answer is value=40 unit=km/h
